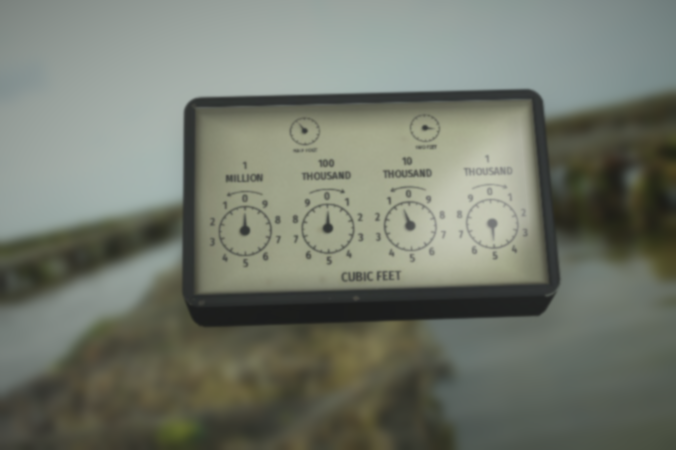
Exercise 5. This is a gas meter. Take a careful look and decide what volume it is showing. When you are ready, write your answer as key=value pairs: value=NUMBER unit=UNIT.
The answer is value=500 unit=ft³
